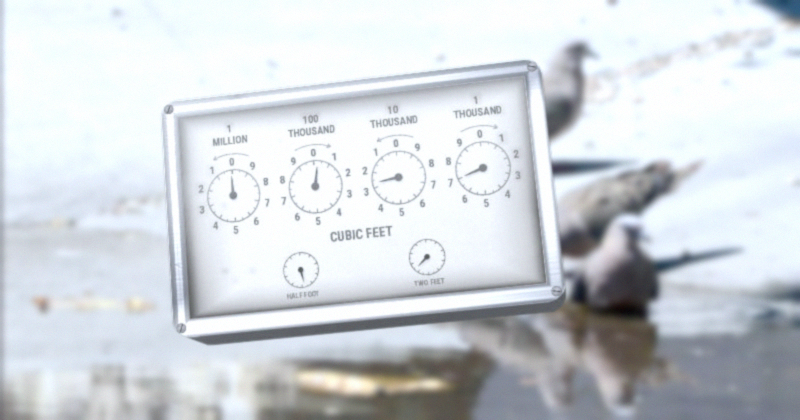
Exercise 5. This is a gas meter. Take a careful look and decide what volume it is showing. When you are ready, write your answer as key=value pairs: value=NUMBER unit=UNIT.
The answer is value=2700 unit=ft³
